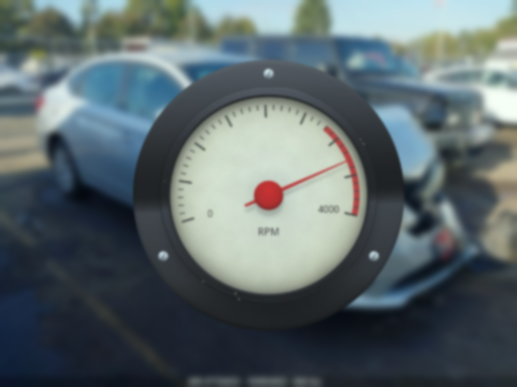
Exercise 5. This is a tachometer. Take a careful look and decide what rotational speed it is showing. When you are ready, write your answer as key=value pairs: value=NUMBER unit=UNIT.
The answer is value=3300 unit=rpm
